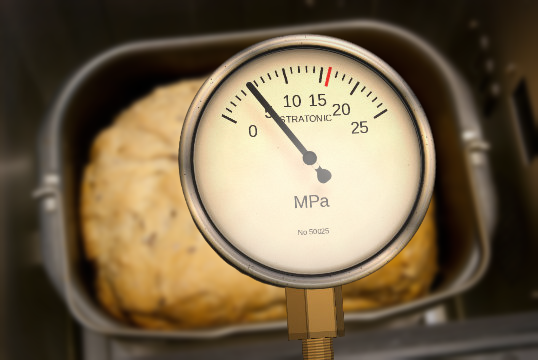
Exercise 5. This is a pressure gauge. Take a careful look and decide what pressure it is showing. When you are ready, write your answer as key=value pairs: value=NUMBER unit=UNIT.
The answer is value=5 unit=MPa
